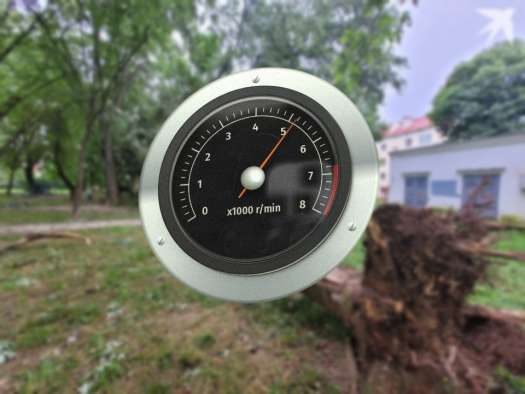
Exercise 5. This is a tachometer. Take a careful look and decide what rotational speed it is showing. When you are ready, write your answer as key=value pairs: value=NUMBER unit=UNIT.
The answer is value=5200 unit=rpm
